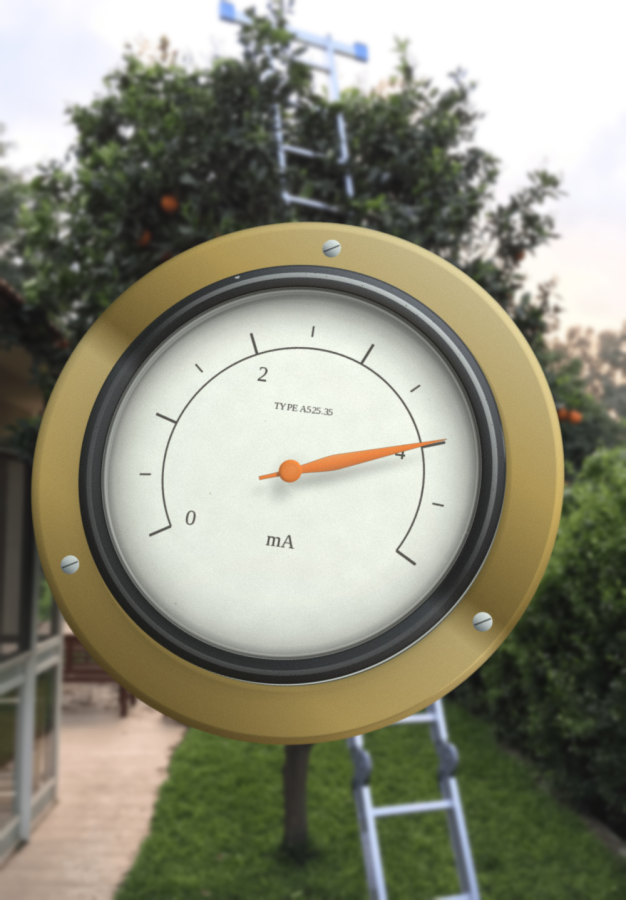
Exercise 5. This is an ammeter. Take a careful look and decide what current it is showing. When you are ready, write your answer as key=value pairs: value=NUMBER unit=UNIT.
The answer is value=4 unit=mA
